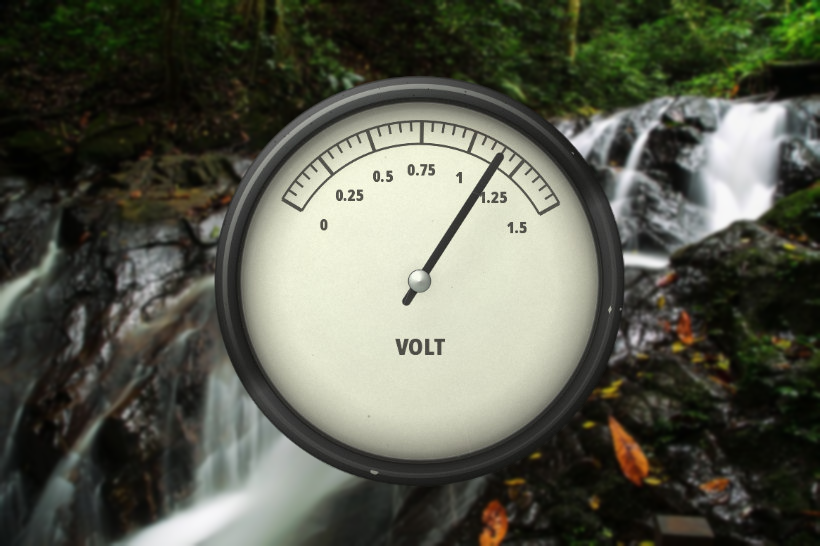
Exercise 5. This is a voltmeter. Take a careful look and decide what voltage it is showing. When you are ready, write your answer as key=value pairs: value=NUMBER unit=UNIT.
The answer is value=1.15 unit=V
